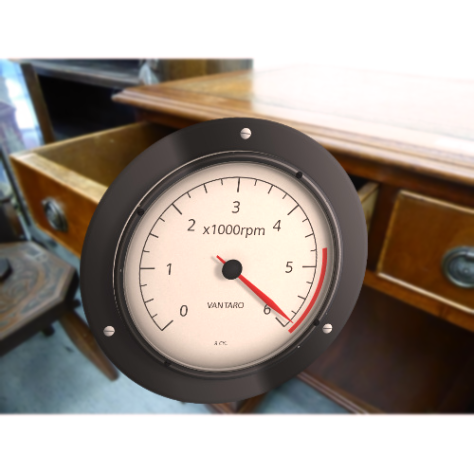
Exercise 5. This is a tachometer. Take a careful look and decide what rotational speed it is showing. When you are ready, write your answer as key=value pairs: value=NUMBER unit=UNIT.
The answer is value=5875 unit=rpm
